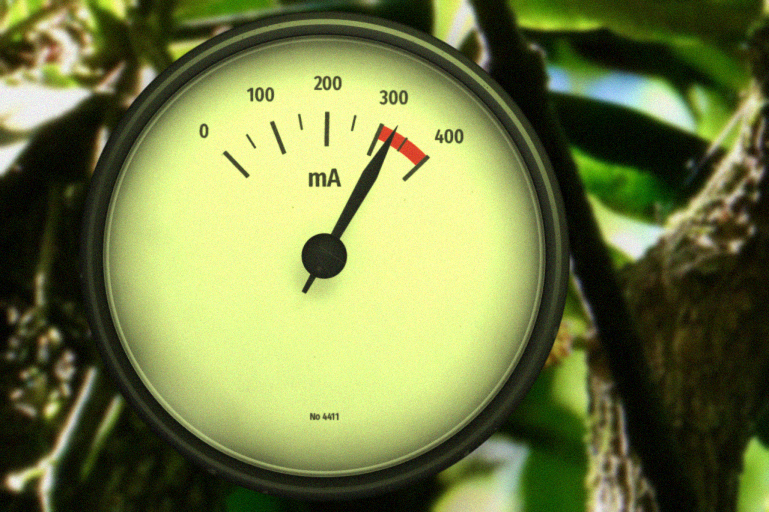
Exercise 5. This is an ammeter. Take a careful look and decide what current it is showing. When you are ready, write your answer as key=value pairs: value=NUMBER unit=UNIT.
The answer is value=325 unit=mA
